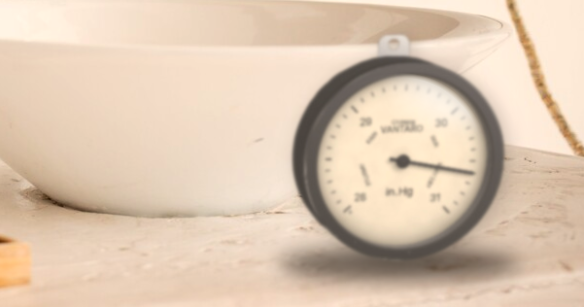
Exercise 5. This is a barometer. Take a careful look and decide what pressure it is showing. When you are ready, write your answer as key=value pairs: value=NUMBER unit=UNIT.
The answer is value=30.6 unit=inHg
